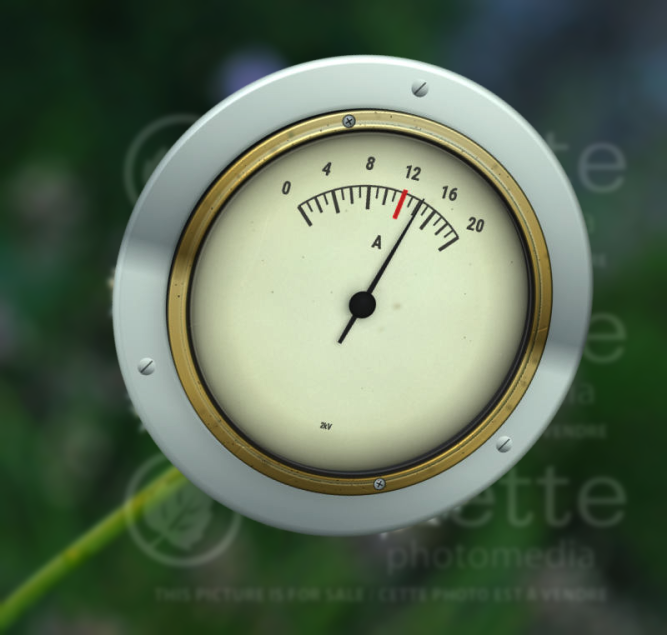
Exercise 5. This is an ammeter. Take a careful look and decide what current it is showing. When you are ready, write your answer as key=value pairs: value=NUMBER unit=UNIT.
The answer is value=14 unit=A
